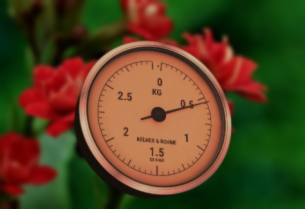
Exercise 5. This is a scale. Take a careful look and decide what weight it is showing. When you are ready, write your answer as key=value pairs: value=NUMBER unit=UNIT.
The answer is value=0.55 unit=kg
